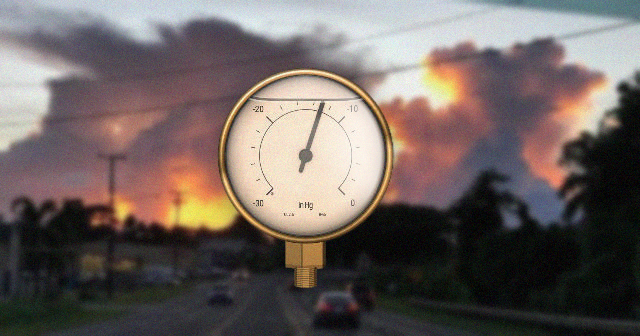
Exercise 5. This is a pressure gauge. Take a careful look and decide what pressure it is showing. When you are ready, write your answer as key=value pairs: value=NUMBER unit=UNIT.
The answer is value=-13 unit=inHg
